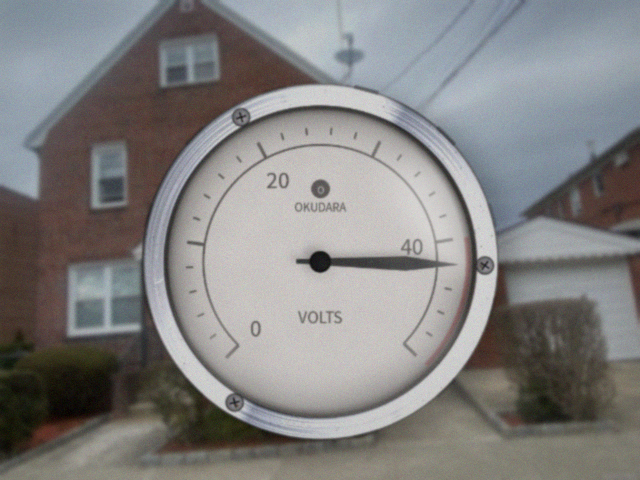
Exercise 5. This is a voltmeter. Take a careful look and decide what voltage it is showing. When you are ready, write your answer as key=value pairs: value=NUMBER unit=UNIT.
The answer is value=42 unit=V
